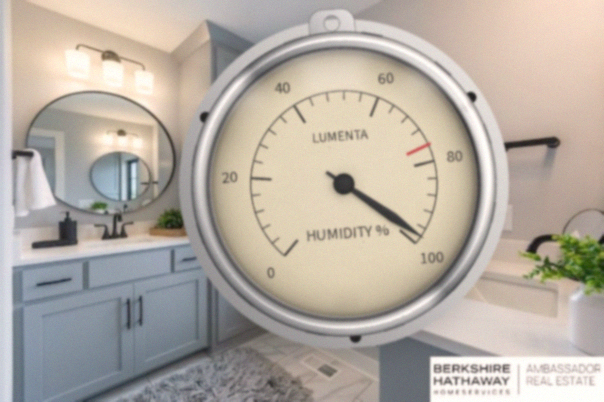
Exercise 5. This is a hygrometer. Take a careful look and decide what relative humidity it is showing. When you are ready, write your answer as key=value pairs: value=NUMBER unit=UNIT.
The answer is value=98 unit=%
